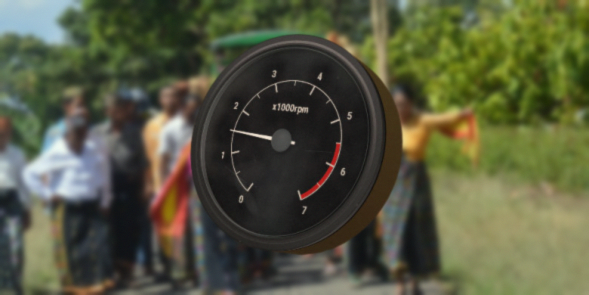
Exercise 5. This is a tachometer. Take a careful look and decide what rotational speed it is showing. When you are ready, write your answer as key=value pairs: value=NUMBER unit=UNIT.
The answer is value=1500 unit=rpm
